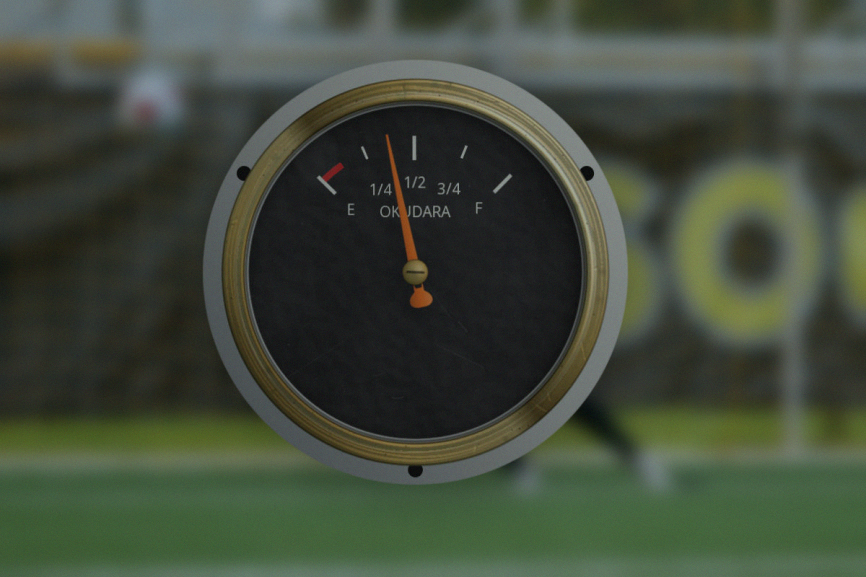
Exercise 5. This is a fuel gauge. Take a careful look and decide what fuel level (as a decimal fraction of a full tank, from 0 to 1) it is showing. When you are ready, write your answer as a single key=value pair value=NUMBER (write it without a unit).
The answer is value=0.375
